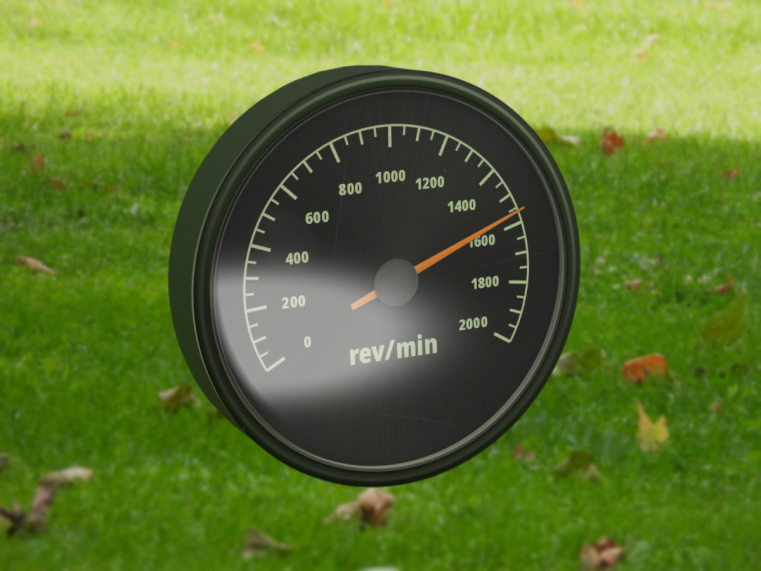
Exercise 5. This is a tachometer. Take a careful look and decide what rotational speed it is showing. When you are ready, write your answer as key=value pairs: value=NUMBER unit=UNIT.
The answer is value=1550 unit=rpm
